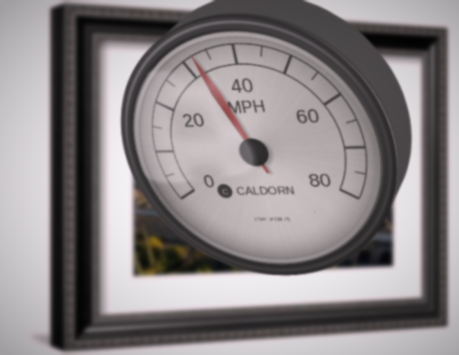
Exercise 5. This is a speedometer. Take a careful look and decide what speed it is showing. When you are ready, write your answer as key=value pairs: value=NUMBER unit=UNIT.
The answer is value=32.5 unit=mph
